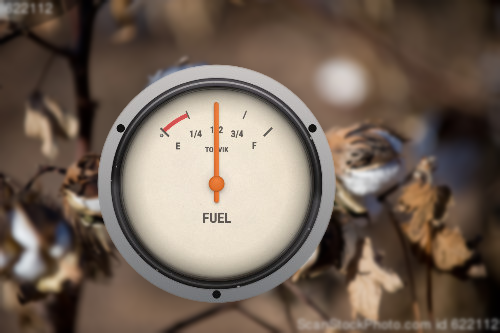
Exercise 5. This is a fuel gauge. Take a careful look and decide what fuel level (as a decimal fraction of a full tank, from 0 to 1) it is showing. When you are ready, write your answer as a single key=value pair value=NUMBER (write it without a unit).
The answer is value=0.5
